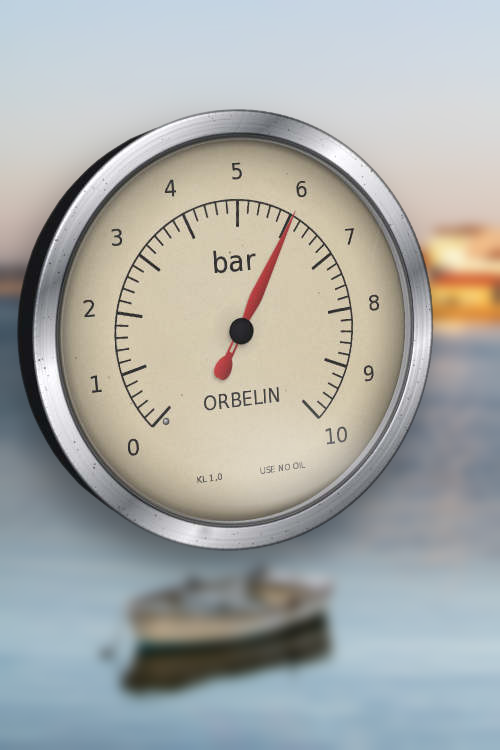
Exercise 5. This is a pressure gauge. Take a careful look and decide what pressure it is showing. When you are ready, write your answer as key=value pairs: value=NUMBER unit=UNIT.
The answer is value=6 unit=bar
